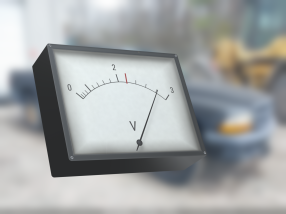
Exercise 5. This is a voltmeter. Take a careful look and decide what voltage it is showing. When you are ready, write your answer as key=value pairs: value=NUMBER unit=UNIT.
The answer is value=2.8 unit=V
